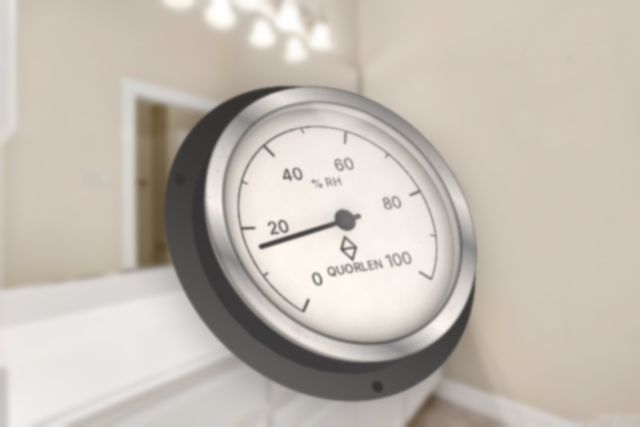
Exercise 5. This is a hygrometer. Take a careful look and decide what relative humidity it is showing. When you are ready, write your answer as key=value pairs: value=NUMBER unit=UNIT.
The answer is value=15 unit=%
